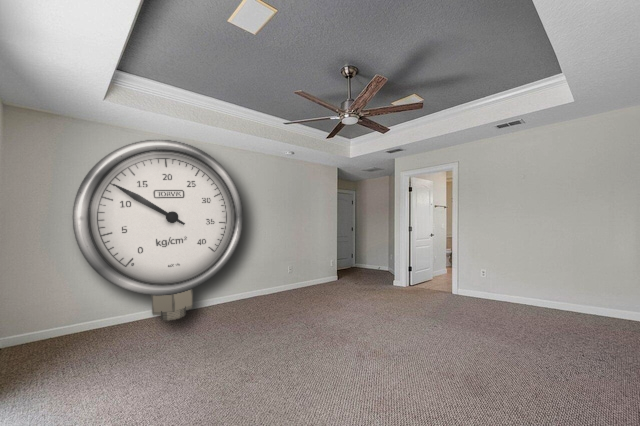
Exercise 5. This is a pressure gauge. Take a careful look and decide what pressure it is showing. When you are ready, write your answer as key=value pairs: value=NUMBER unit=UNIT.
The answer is value=12 unit=kg/cm²
